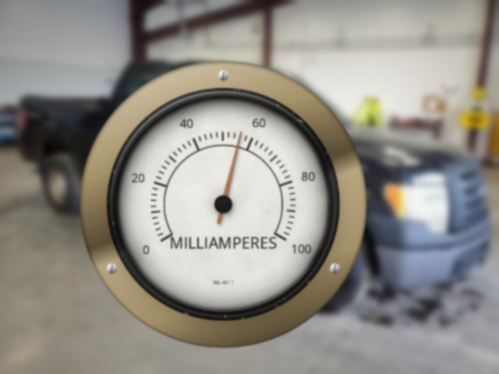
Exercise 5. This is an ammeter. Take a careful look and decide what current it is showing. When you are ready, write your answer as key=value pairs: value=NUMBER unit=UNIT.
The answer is value=56 unit=mA
